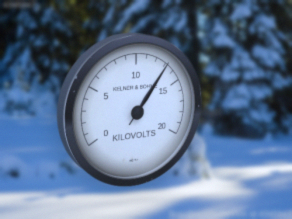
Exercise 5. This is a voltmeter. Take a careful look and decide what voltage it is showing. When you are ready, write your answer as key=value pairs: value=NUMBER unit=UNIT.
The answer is value=13 unit=kV
